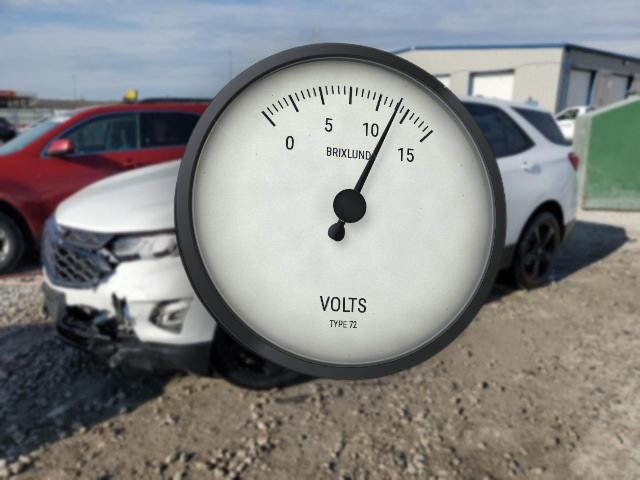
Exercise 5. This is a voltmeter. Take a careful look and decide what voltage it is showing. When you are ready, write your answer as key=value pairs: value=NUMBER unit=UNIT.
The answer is value=11.5 unit=V
